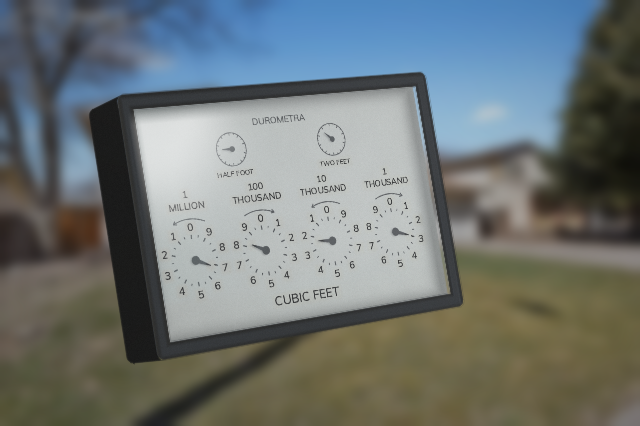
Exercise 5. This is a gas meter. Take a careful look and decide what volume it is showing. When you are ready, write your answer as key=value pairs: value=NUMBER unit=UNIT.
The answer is value=682300 unit=ft³
